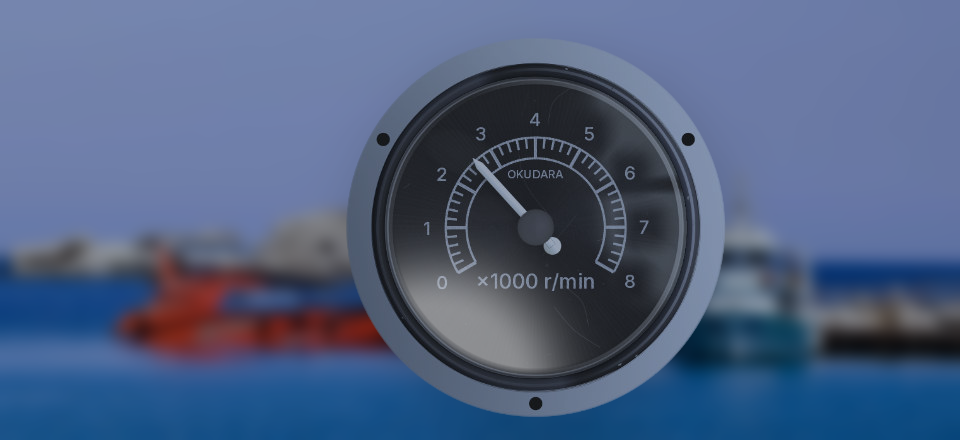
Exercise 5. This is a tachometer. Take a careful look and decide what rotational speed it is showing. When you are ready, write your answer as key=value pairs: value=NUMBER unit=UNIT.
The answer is value=2600 unit=rpm
